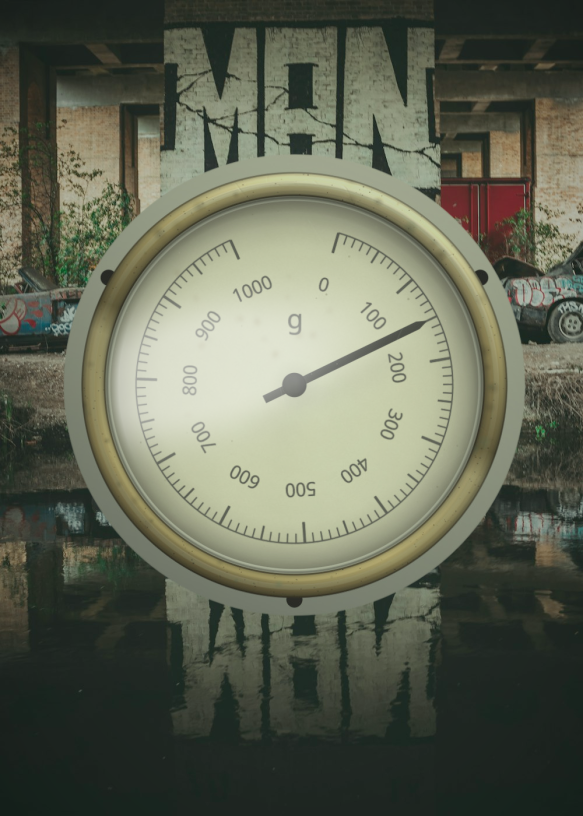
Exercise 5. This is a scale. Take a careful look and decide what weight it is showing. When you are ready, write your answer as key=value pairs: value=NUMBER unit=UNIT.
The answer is value=150 unit=g
